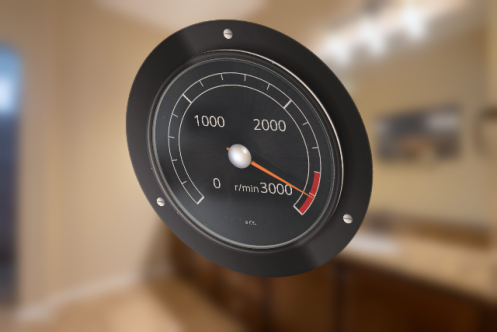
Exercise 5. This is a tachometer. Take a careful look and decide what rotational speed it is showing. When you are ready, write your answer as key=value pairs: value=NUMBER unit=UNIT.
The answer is value=2800 unit=rpm
